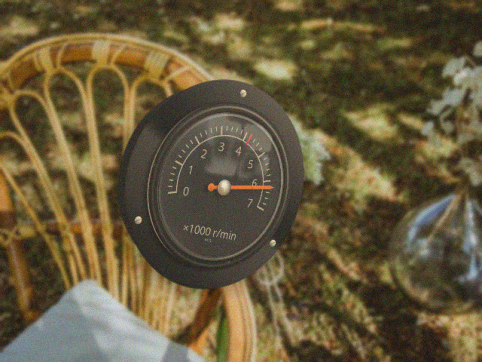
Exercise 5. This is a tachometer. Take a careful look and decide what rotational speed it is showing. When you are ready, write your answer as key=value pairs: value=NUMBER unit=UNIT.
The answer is value=6200 unit=rpm
